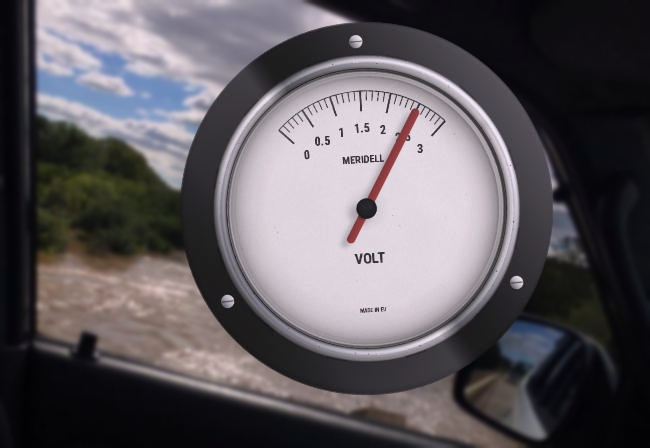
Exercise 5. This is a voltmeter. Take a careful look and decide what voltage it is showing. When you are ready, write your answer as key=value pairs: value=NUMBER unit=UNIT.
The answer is value=2.5 unit=V
